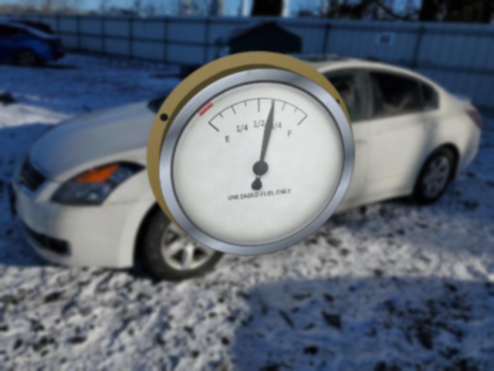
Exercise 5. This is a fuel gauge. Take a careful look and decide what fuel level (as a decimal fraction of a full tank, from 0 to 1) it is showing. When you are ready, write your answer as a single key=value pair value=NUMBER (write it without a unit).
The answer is value=0.625
